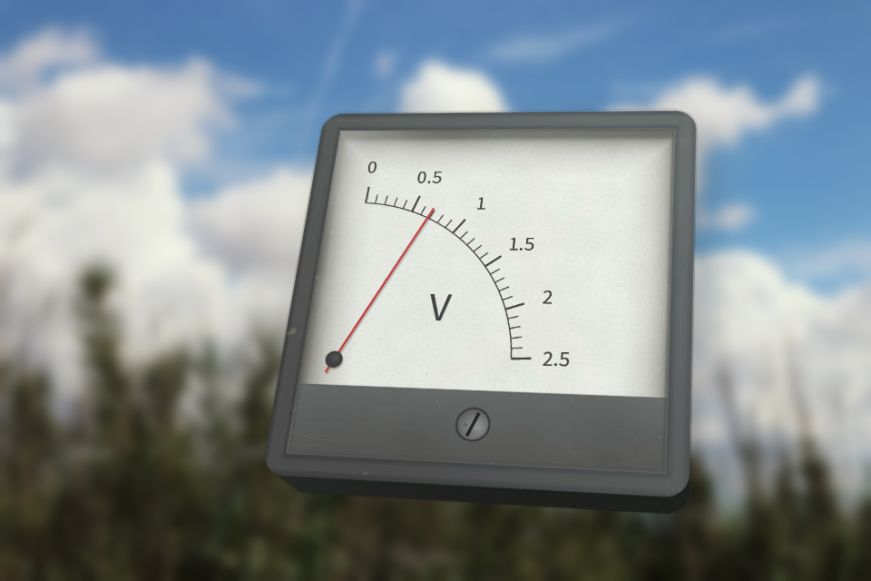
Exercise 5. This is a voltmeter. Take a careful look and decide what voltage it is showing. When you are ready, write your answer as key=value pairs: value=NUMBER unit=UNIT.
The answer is value=0.7 unit=V
